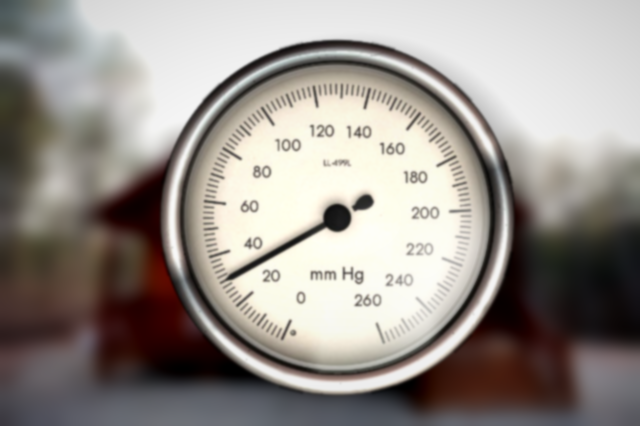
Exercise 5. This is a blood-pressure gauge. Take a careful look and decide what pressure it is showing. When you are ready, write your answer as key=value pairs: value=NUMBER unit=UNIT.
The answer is value=30 unit=mmHg
